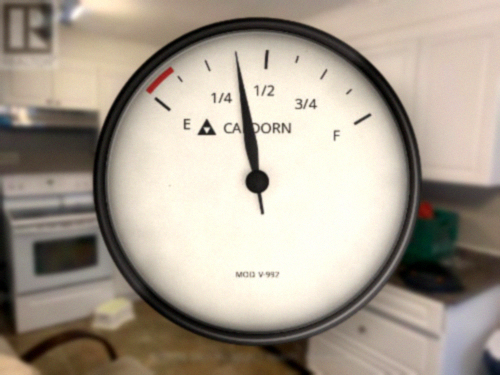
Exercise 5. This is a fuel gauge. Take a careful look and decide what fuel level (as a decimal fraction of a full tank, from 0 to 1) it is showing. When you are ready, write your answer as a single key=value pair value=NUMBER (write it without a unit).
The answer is value=0.375
